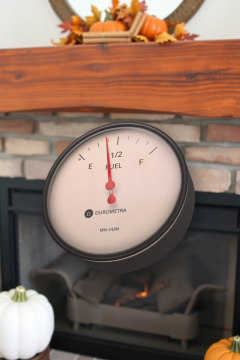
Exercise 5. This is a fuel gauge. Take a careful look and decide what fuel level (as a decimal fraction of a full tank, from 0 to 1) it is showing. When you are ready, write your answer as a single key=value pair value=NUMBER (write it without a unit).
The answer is value=0.375
